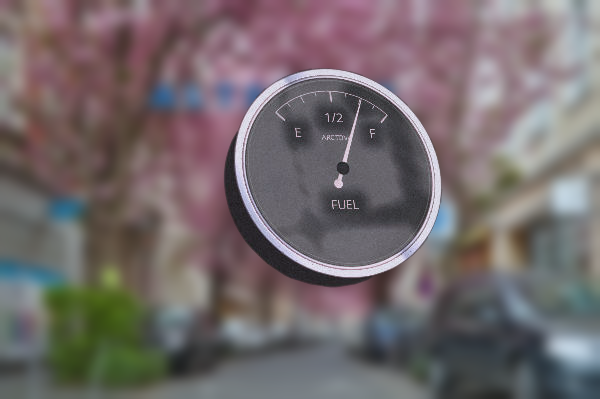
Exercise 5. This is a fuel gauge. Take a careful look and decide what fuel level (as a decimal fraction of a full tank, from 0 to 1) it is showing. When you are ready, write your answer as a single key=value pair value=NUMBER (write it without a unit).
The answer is value=0.75
